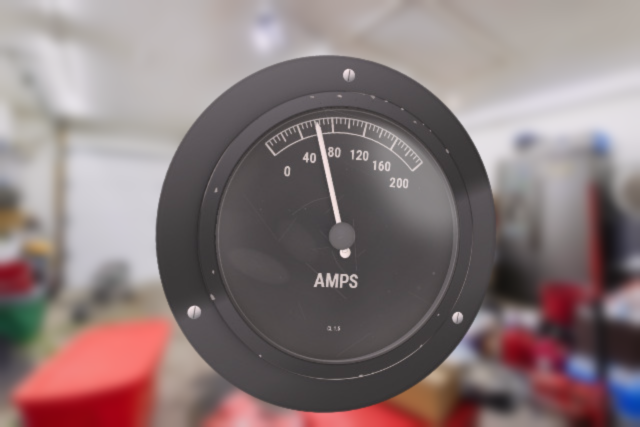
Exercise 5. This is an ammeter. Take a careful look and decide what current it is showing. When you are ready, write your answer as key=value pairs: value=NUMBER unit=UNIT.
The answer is value=60 unit=A
